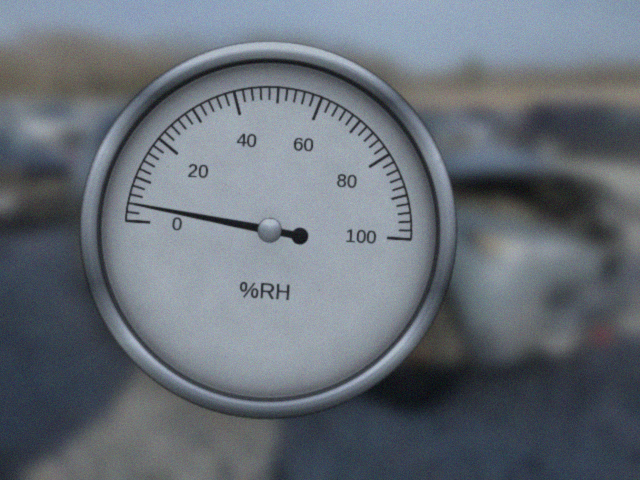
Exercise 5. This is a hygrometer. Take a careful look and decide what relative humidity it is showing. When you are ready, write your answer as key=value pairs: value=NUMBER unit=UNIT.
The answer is value=4 unit=%
